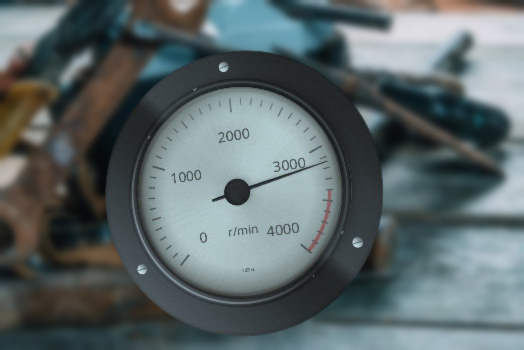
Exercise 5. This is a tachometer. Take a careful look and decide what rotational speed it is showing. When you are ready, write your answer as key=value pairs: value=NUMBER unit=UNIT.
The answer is value=3150 unit=rpm
